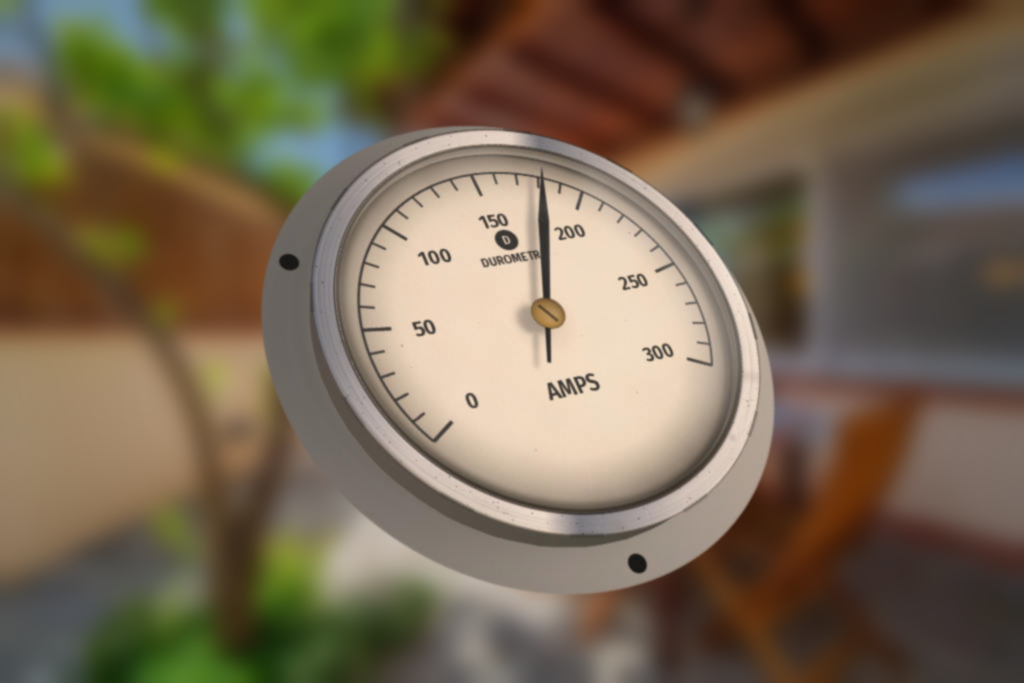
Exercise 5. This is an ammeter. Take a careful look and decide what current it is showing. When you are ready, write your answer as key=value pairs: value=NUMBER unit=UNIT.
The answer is value=180 unit=A
